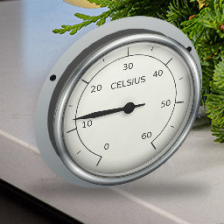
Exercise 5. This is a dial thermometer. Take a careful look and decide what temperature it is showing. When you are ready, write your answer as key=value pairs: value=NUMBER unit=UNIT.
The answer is value=12.5 unit=°C
